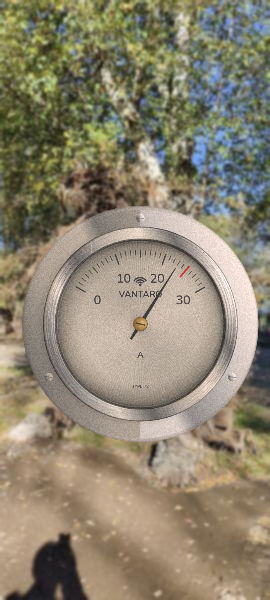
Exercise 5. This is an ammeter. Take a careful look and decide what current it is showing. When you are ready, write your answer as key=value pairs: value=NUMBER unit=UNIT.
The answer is value=23 unit=A
